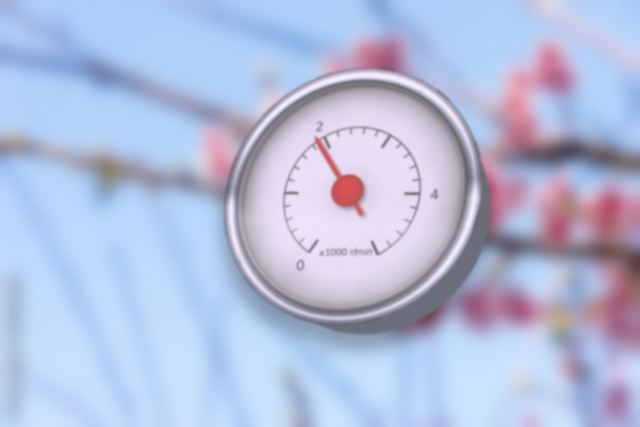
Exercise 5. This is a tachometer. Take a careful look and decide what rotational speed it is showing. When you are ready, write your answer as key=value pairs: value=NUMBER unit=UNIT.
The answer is value=1900 unit=rpm
